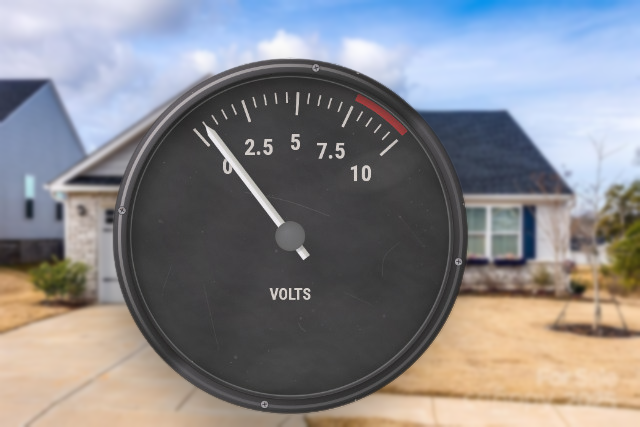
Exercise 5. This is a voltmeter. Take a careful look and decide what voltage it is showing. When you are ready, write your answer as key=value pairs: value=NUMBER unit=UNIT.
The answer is value=0.5 unit=V
